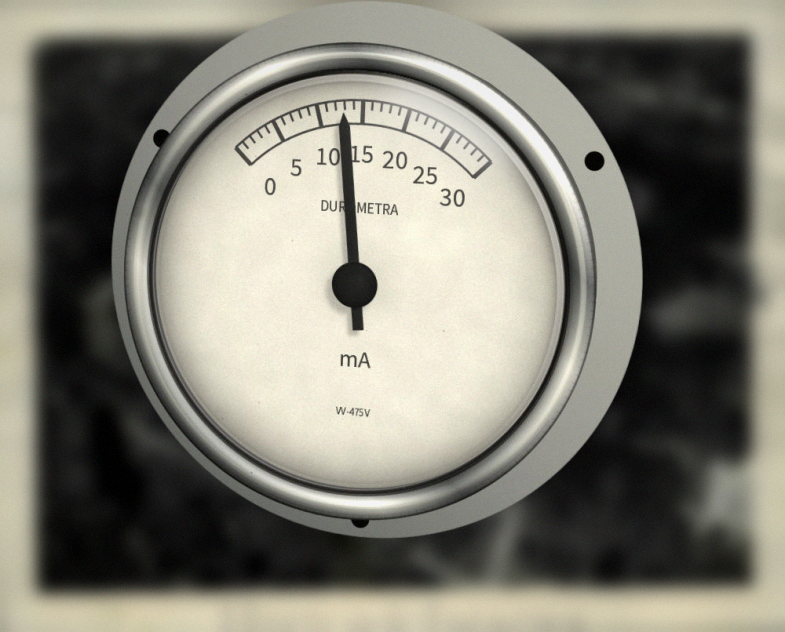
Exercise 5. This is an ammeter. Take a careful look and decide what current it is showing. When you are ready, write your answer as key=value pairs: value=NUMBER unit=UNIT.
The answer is value=13 unit=mA
